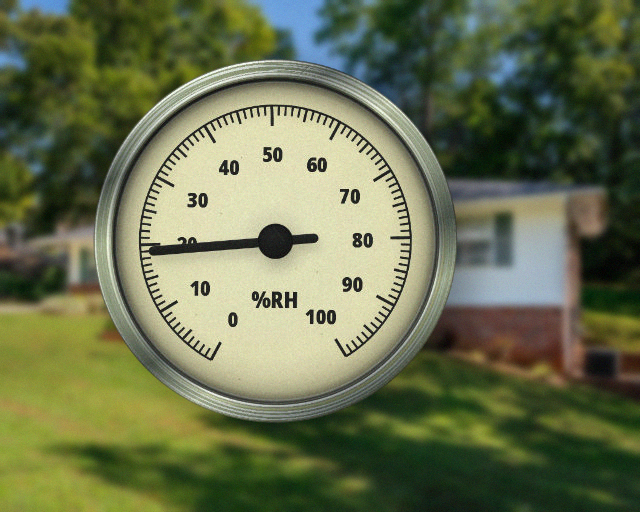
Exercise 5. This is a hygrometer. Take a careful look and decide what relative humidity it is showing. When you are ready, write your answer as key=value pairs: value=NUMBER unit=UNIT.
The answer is value=19 unit=%
